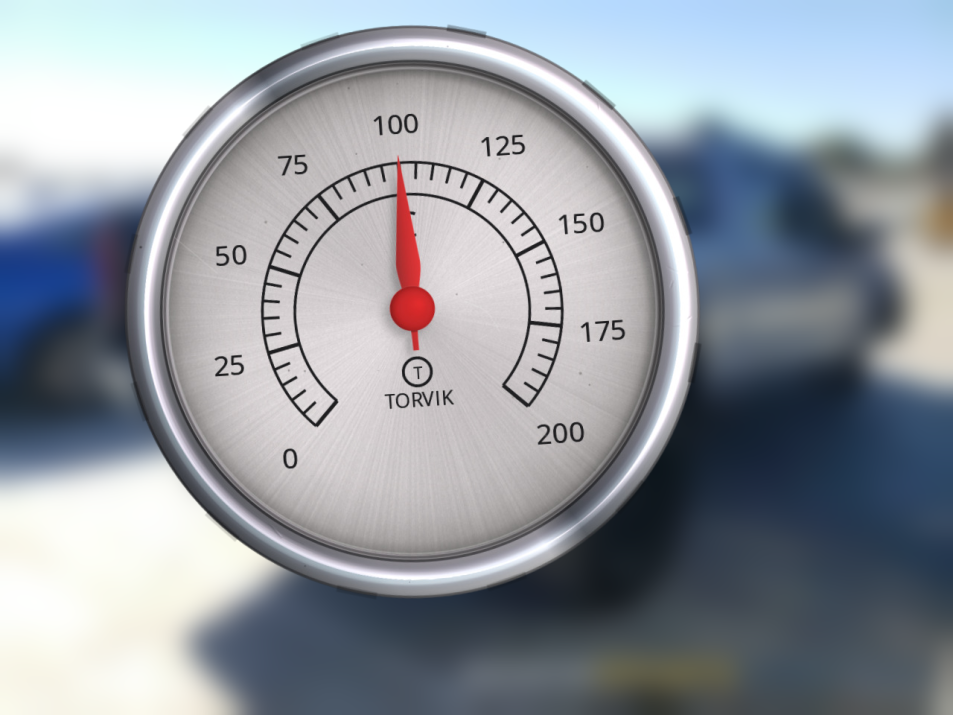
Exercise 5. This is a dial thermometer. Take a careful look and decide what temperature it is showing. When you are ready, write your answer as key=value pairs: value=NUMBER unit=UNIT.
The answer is value=100 unit=°C
